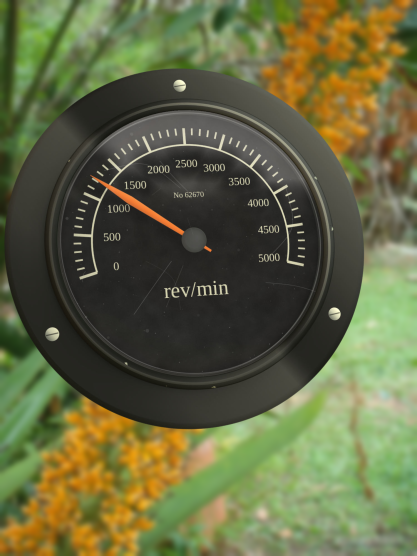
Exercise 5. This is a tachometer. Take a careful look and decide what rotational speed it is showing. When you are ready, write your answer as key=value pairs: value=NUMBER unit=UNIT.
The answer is value=1200 unit=rpm
